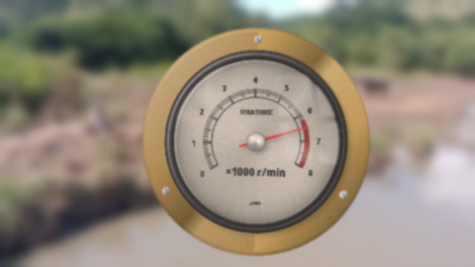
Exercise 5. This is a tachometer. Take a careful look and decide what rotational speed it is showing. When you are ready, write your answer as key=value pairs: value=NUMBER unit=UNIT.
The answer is value=6500 unit=rpm
